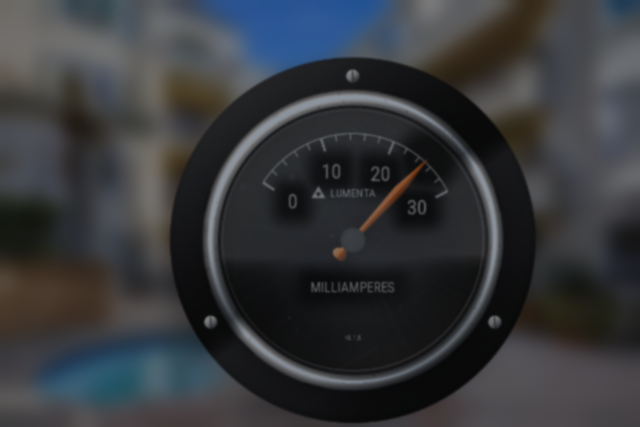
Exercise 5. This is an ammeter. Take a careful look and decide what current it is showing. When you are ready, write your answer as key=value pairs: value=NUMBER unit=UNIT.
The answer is value=25 unit=mA
